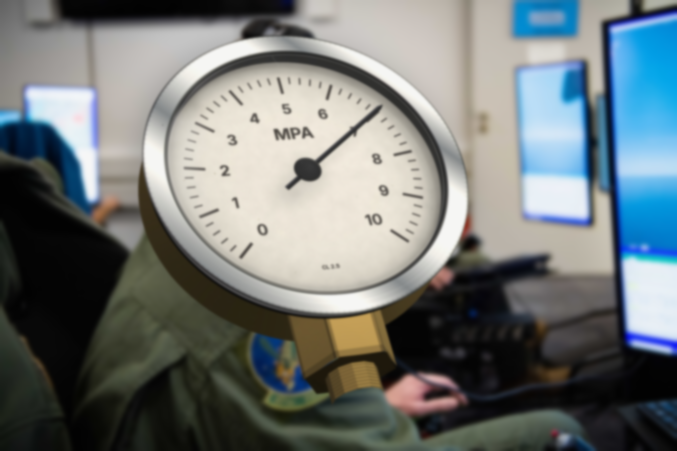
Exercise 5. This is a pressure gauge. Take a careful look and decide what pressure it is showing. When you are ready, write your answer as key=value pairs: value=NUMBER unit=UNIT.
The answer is value=7 unit=MPa
